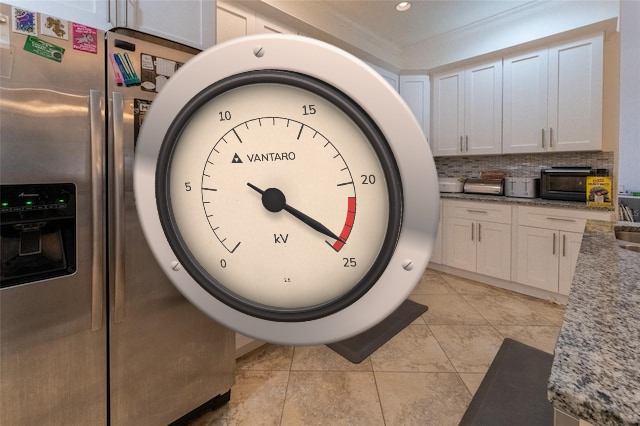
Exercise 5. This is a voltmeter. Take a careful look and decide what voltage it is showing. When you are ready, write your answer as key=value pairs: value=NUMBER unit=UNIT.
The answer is value=24 unit=kV
